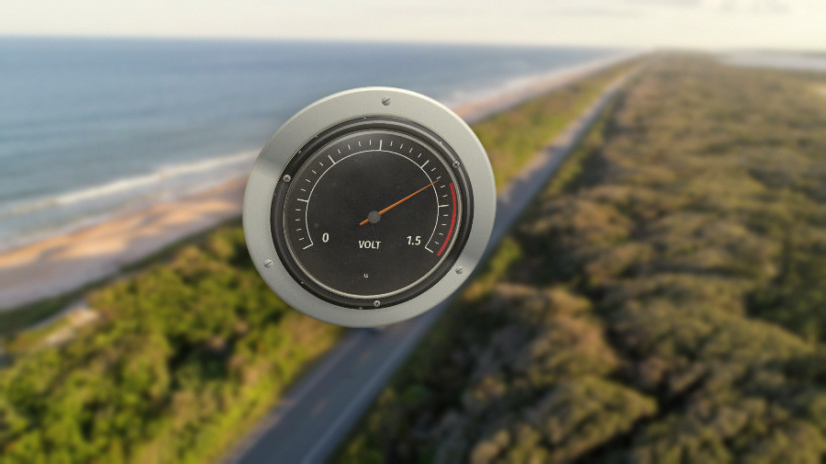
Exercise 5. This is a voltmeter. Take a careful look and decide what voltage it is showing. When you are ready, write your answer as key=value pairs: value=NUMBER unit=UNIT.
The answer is value=1.1 unit=V
